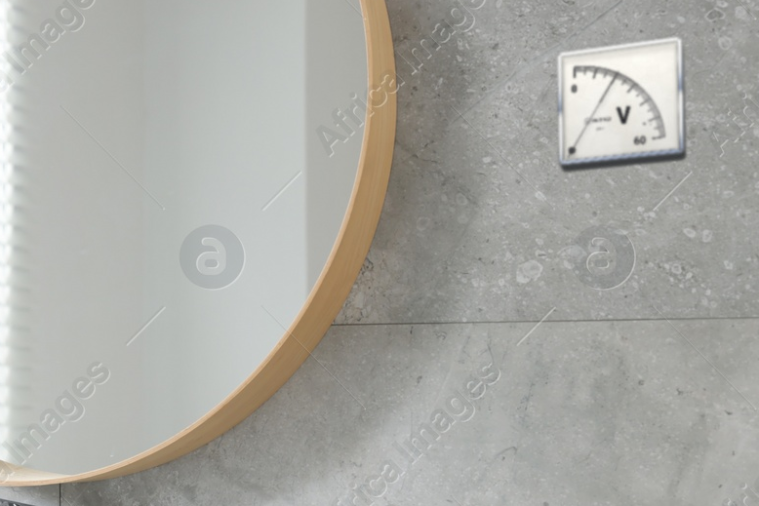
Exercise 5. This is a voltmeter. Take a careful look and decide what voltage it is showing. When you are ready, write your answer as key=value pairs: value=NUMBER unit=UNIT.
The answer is value=20 unit=V
